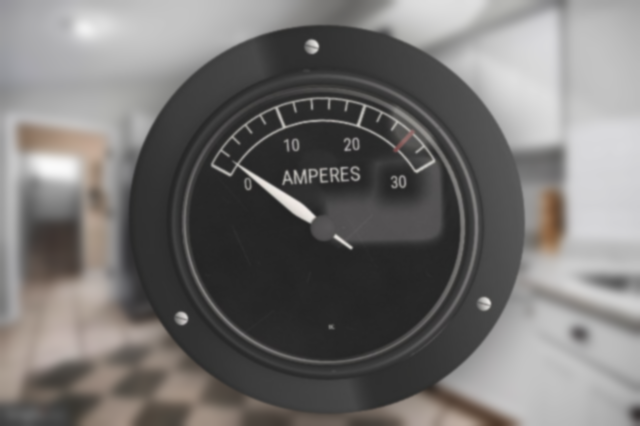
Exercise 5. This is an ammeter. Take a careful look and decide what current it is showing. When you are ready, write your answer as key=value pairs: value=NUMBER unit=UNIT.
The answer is value=2 unit=A
